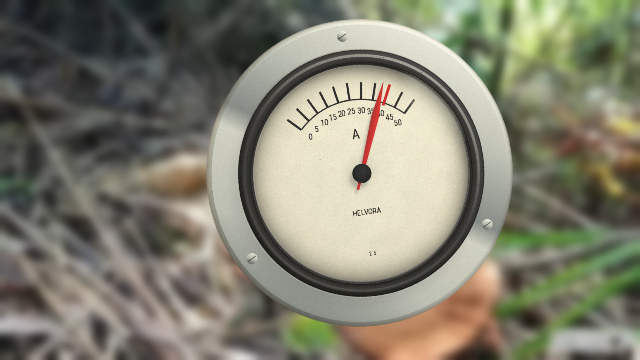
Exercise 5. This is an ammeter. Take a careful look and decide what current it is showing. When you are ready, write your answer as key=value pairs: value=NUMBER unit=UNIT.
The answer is value=37.5 unit=A
